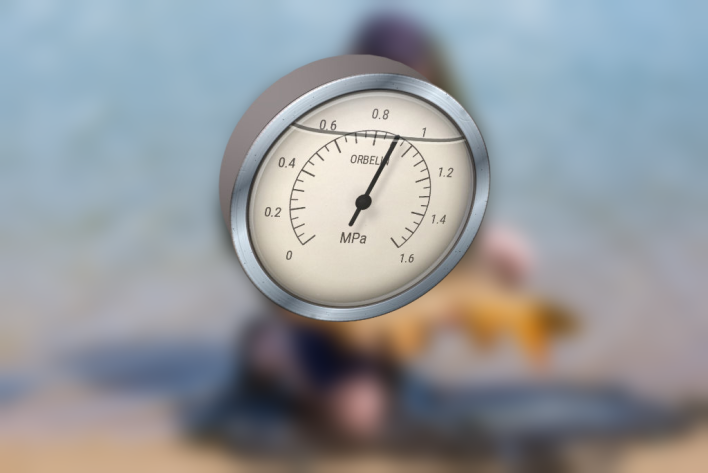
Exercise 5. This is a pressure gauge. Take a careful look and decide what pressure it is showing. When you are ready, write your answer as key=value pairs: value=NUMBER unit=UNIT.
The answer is value=0.9 unit=MPa
